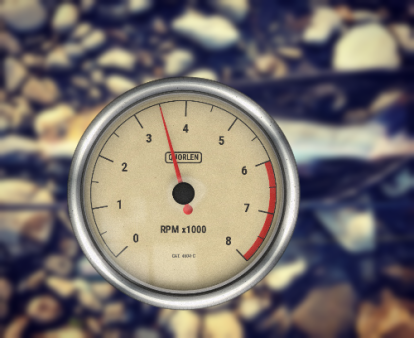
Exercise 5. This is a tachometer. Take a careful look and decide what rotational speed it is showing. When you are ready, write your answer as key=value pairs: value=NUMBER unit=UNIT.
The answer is value=3500 unit=rpm
